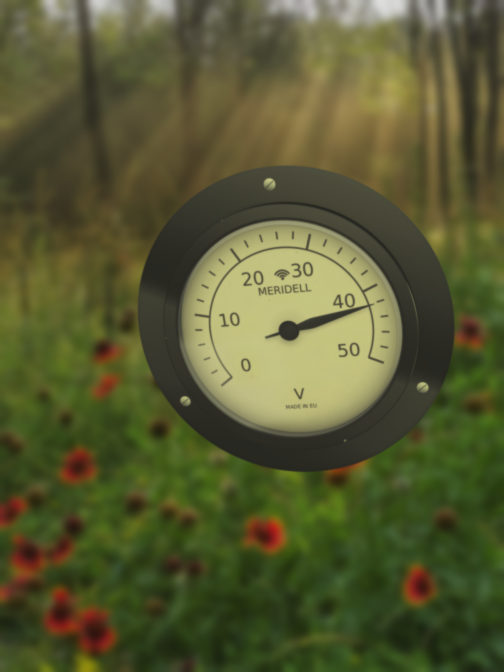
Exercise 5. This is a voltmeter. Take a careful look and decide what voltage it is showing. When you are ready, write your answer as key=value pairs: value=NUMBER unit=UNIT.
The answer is value=42 unit=V
